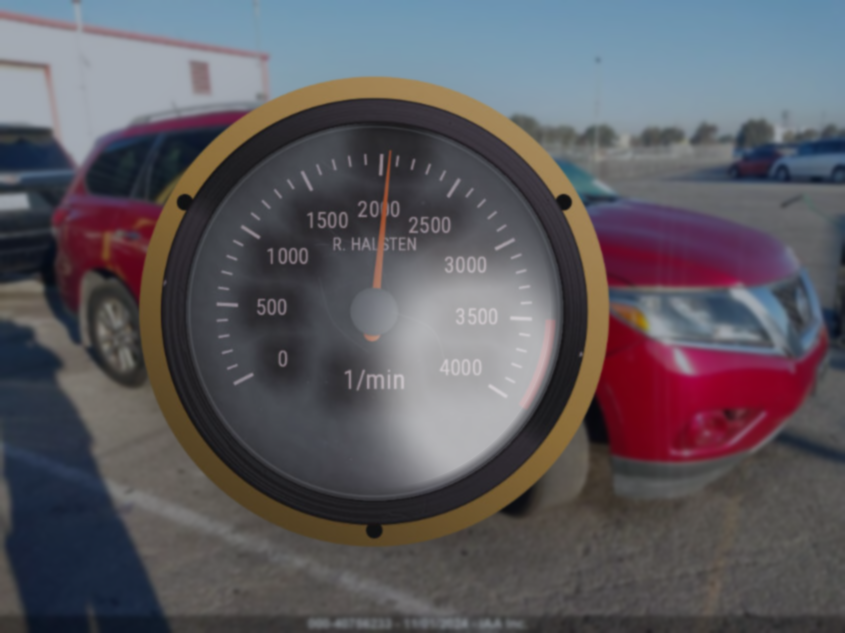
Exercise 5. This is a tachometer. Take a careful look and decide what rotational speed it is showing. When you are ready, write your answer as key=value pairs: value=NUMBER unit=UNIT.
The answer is value=2050 unit=rpm
